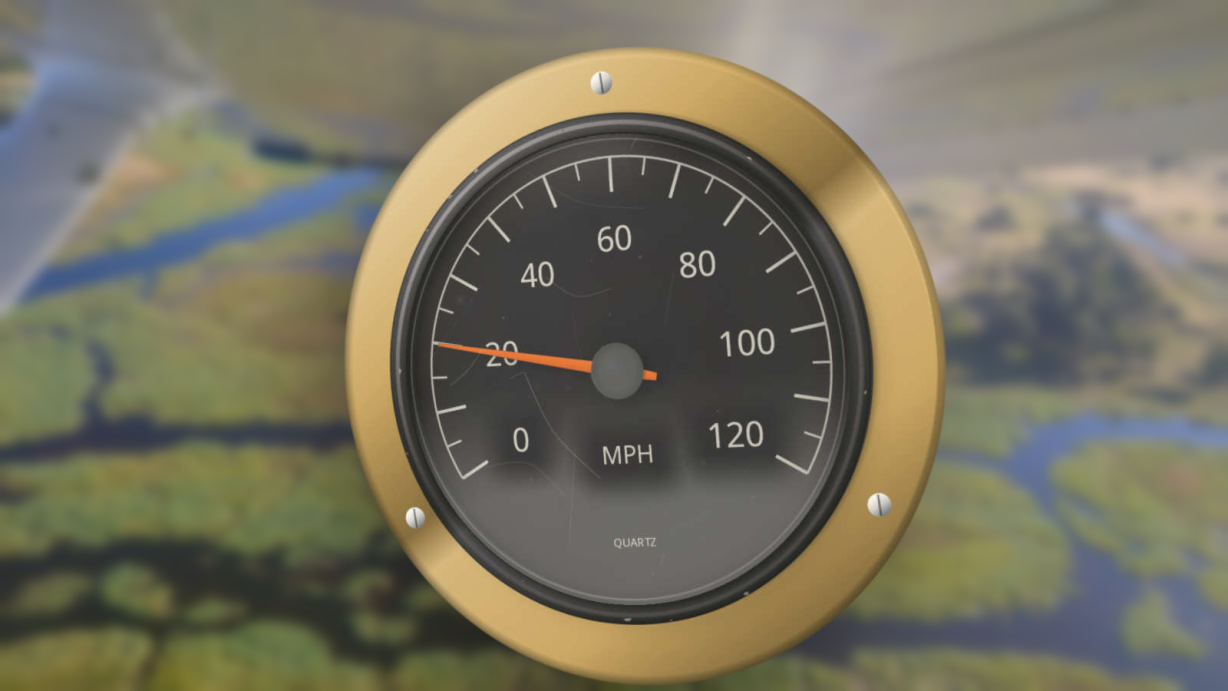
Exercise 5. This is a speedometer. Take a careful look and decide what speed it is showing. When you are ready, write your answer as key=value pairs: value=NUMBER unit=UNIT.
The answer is value=20 unit=mph
